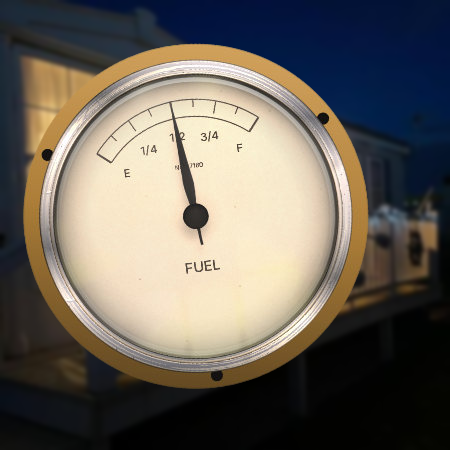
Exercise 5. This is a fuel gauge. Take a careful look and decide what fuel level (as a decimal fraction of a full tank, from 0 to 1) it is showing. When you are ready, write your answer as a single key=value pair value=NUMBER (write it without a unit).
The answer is value=0.5
